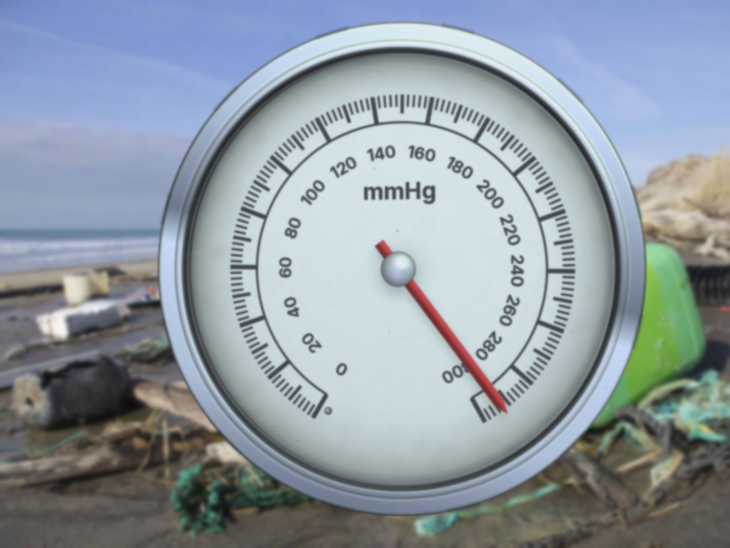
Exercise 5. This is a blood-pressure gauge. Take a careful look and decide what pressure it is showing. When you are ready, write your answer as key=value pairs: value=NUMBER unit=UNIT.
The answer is value=292 unit=mmHg
